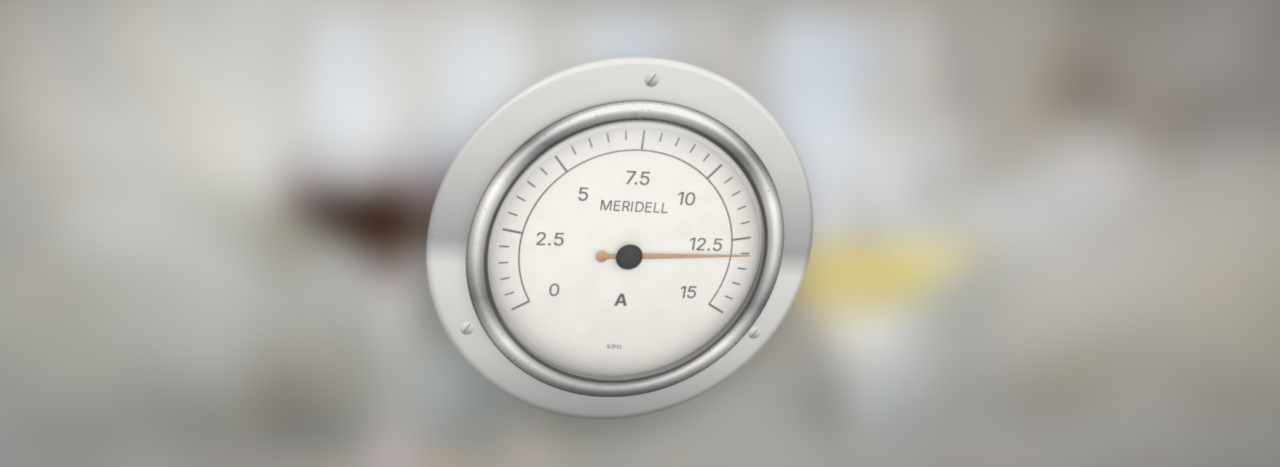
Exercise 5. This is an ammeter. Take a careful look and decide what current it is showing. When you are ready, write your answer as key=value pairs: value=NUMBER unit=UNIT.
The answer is value=13 unit=A
